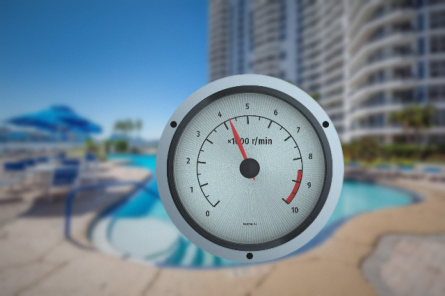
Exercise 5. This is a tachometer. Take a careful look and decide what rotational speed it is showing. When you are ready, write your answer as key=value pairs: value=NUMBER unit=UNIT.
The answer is value=4250 unit=rpm
